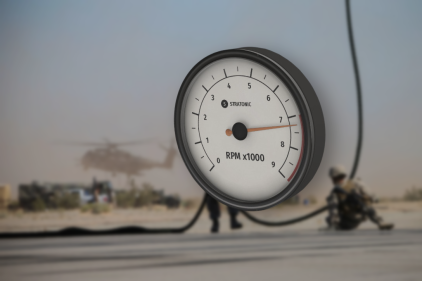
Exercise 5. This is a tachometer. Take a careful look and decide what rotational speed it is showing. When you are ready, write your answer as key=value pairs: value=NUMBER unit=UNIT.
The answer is value=7250 unit=rpm
